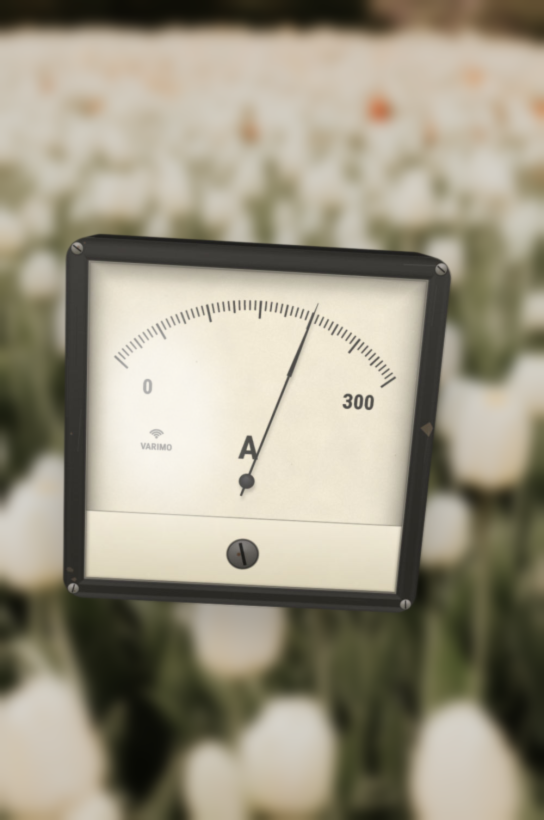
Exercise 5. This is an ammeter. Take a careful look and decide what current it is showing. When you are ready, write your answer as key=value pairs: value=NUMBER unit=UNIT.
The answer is value=200 unit=A
